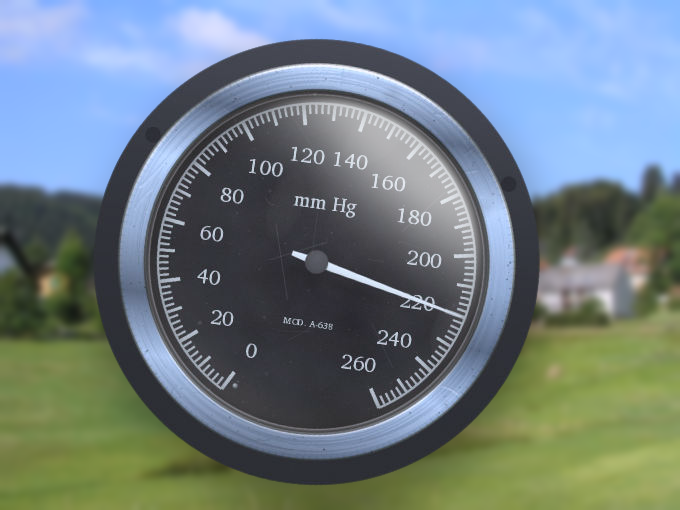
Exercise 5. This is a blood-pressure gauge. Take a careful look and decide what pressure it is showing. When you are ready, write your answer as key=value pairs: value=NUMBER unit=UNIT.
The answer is value=220 unit=mmHg
